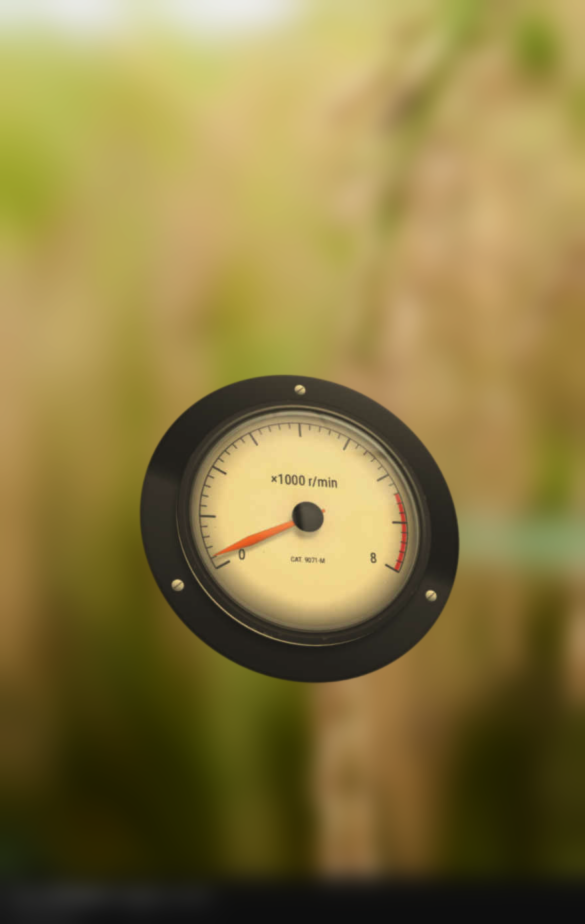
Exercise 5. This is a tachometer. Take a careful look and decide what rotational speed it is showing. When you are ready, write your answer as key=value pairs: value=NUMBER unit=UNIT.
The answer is value=200 unit=rpm
